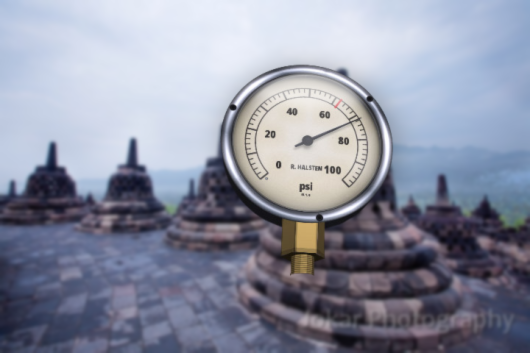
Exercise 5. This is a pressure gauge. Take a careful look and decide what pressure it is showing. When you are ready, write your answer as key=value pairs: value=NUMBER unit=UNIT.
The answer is value=72 unit=psi
